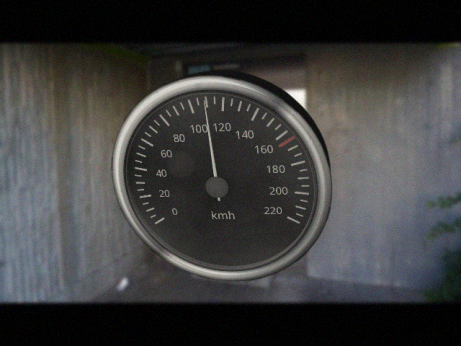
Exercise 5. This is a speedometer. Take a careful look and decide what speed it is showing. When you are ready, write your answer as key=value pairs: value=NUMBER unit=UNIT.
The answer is value=110 unit=km/h
